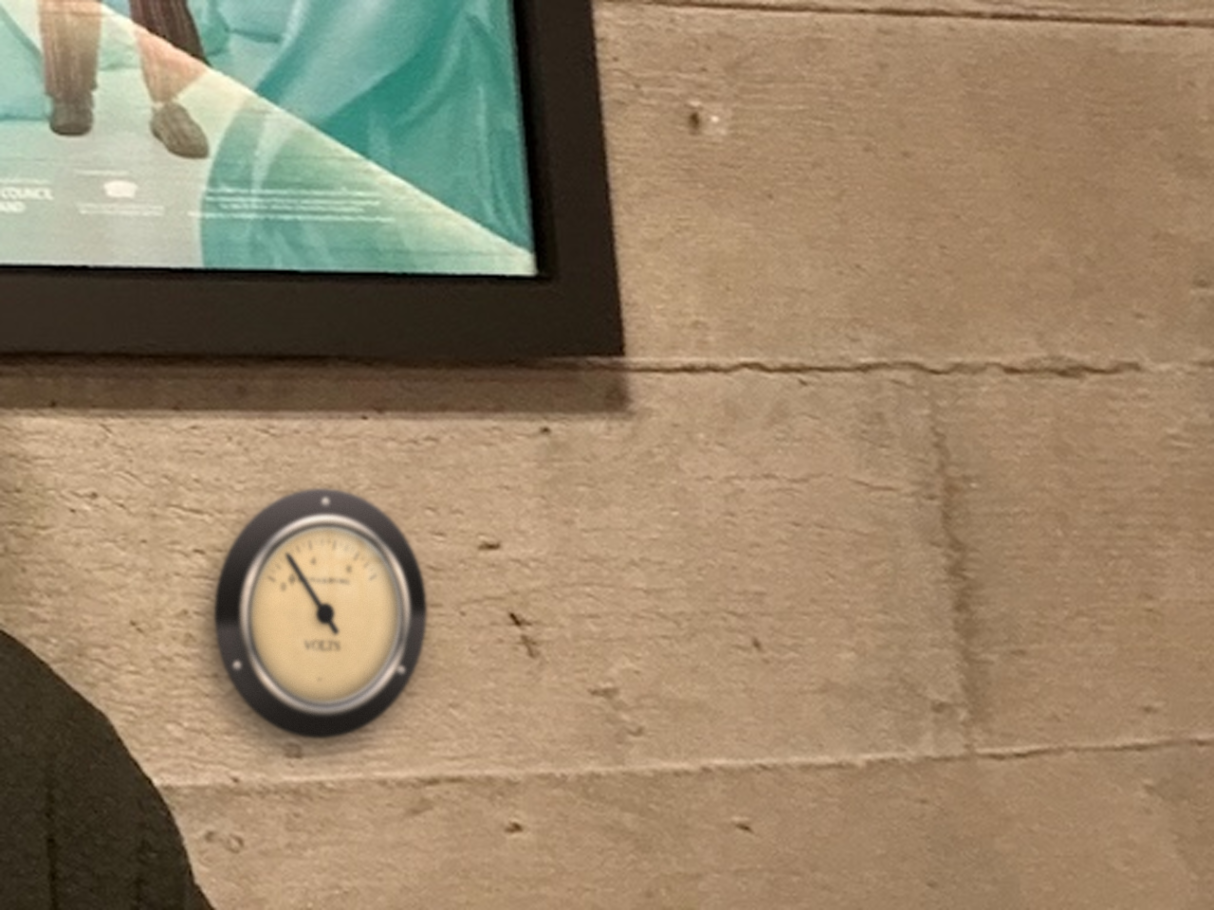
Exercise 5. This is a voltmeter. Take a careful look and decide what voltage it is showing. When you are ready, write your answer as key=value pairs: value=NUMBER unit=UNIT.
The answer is value=2 unit=V
